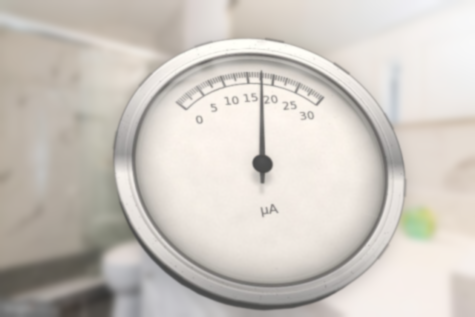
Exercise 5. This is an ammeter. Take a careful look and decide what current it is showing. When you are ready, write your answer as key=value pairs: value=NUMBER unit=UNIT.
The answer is value=17.5 unit=µA
